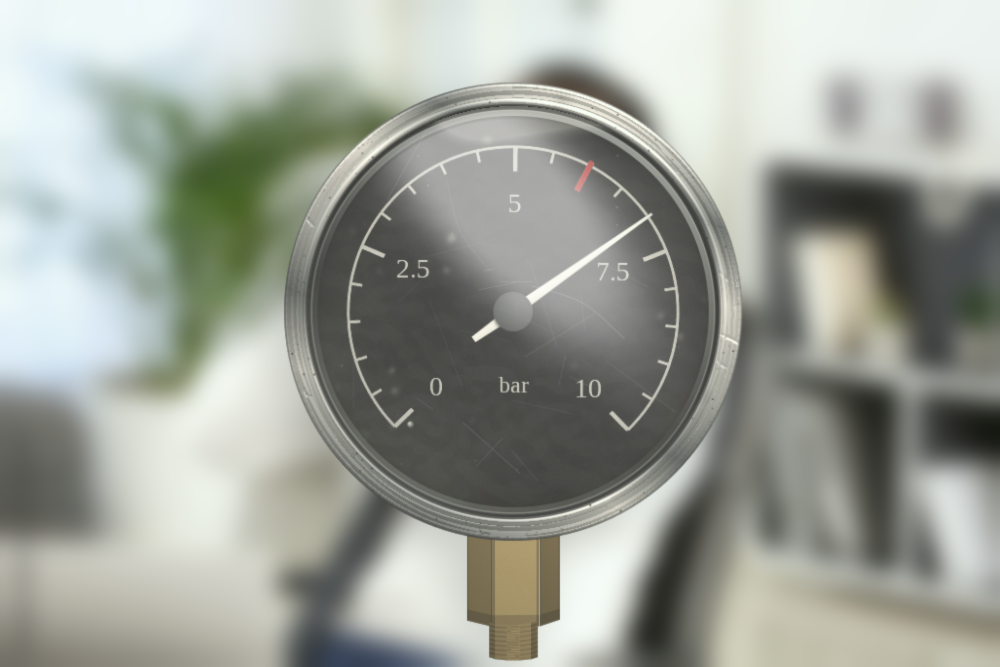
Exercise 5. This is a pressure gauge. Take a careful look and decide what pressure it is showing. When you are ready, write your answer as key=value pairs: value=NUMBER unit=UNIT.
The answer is value=7 unit=bar
